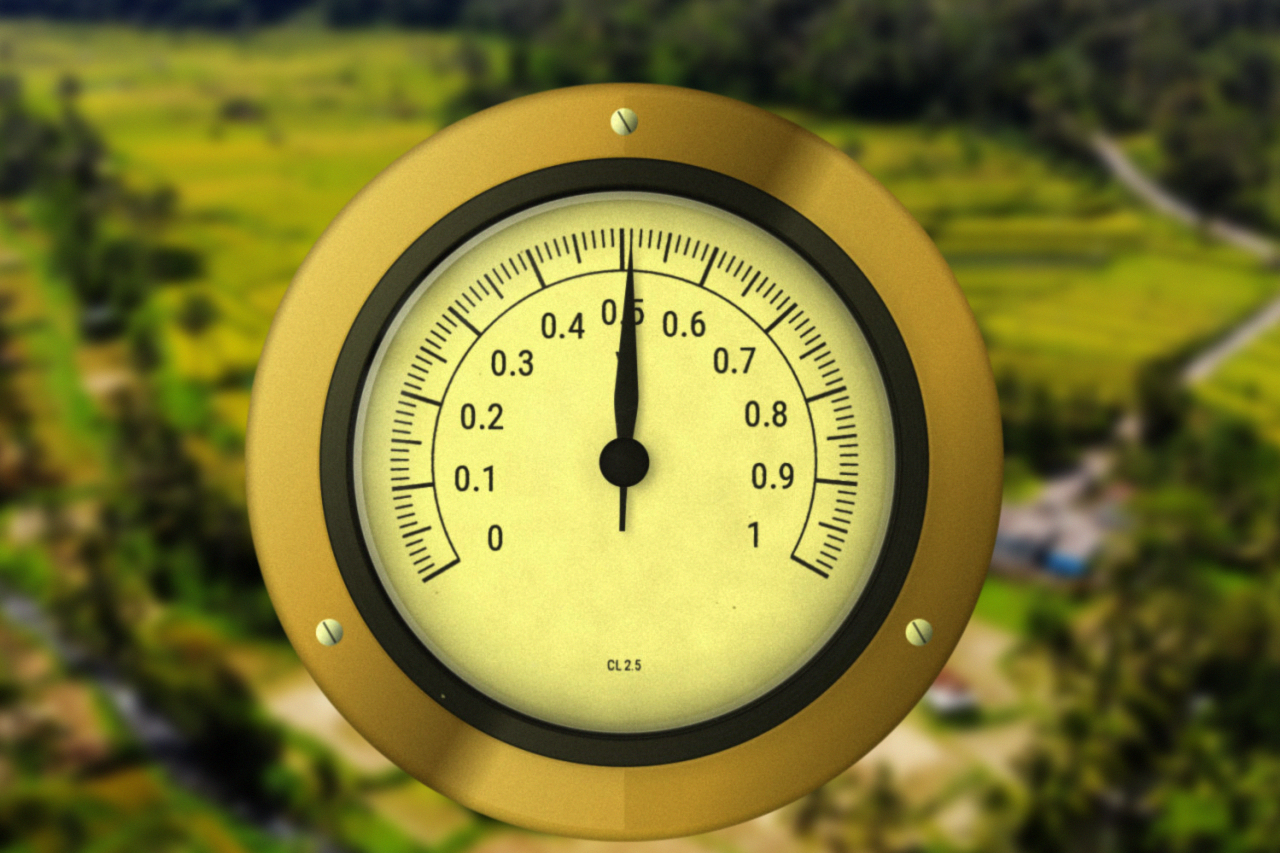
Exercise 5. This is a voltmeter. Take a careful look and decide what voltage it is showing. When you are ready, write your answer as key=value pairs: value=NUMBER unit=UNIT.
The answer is value=0.51 unit=V
